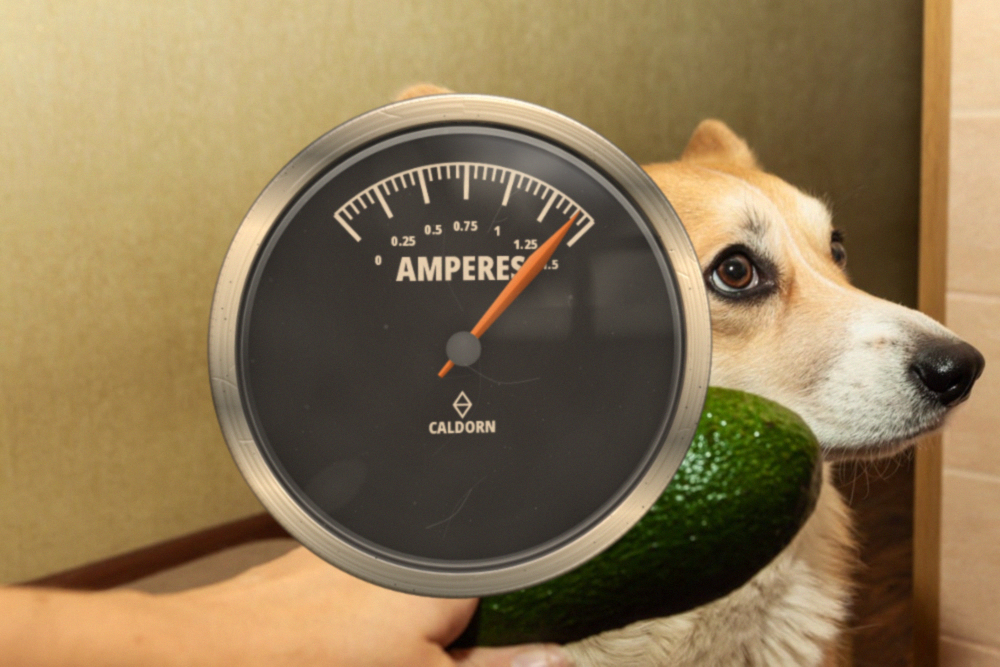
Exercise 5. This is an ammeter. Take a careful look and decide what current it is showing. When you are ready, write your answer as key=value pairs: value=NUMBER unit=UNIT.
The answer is value=1.4 unit=A
